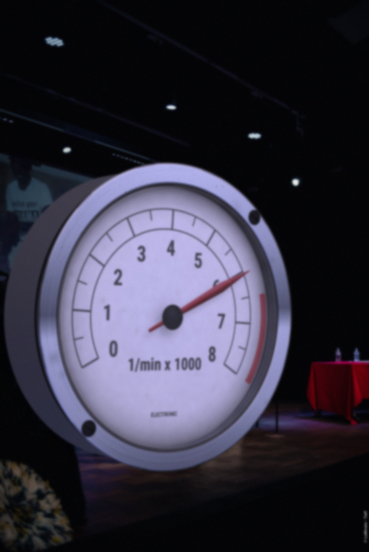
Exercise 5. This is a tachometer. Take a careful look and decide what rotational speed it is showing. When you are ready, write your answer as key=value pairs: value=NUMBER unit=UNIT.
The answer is value=6000 unit=rpm
